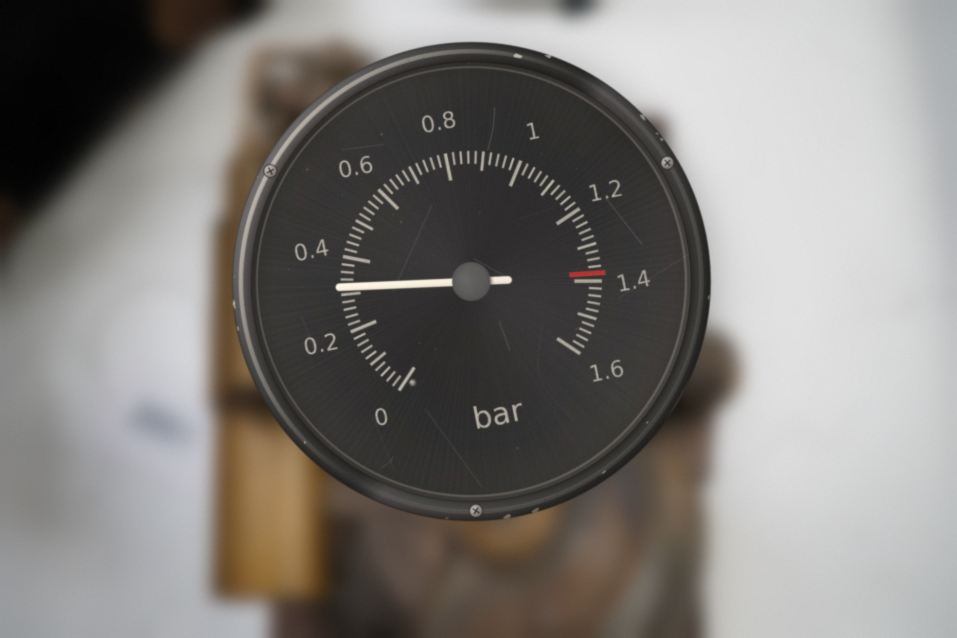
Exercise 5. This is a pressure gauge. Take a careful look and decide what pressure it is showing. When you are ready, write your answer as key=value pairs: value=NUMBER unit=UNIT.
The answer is value=0.32 unit=bar
